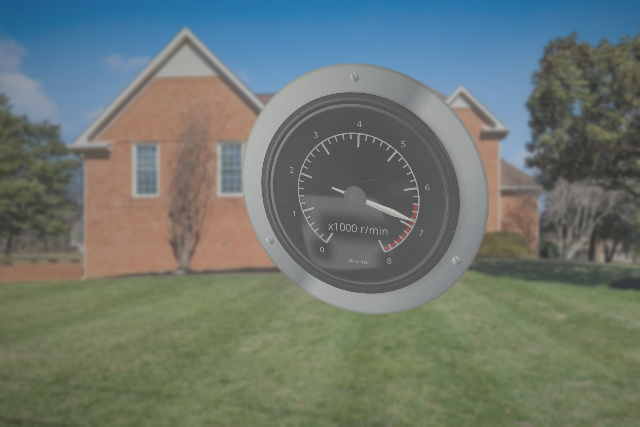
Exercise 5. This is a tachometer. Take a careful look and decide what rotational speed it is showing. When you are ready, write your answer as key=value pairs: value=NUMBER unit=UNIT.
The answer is value=6800 unit=rpm
